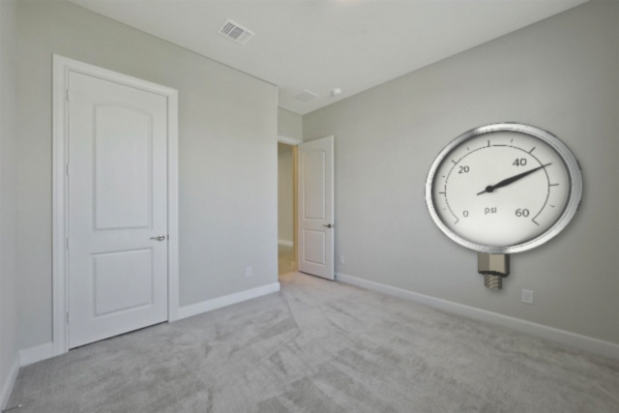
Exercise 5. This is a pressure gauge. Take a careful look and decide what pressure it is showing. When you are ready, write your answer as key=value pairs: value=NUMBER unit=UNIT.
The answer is value=45 unit=psi
